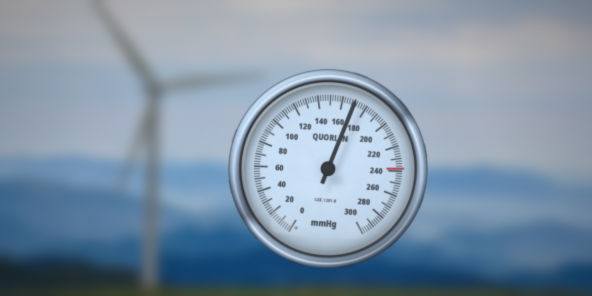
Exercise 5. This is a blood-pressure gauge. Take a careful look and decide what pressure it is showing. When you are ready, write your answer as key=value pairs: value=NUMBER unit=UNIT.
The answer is value=170 unit=mmHg
